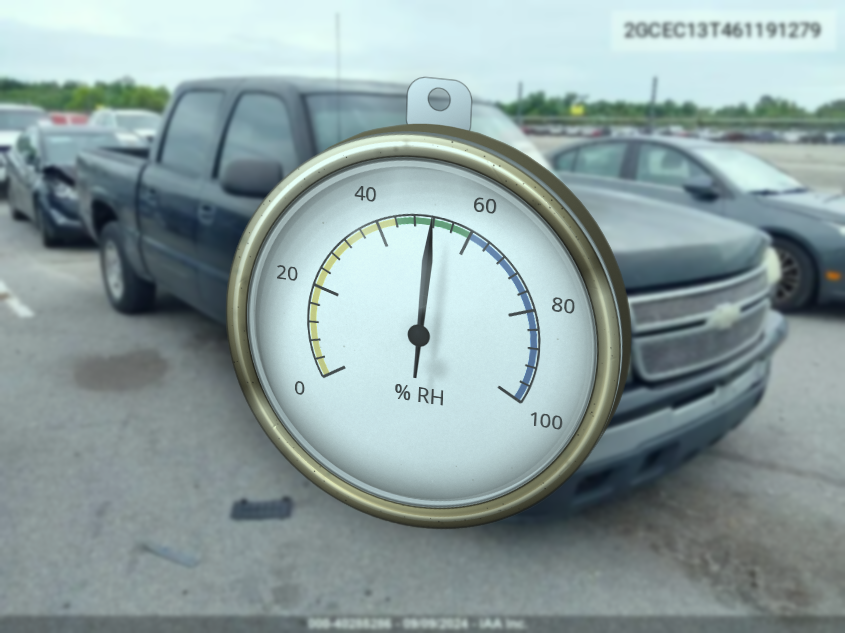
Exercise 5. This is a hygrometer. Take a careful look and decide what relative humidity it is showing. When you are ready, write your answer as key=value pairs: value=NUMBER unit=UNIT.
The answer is value=52 unit=%
